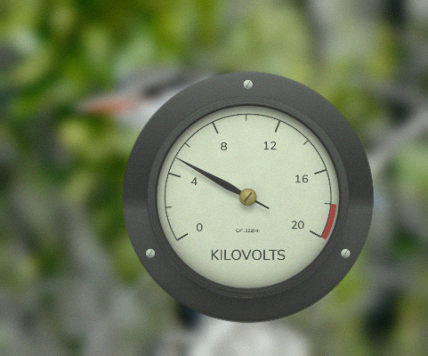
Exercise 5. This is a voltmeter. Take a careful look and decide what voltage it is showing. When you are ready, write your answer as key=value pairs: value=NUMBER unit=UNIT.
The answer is value=5 unit=kV
